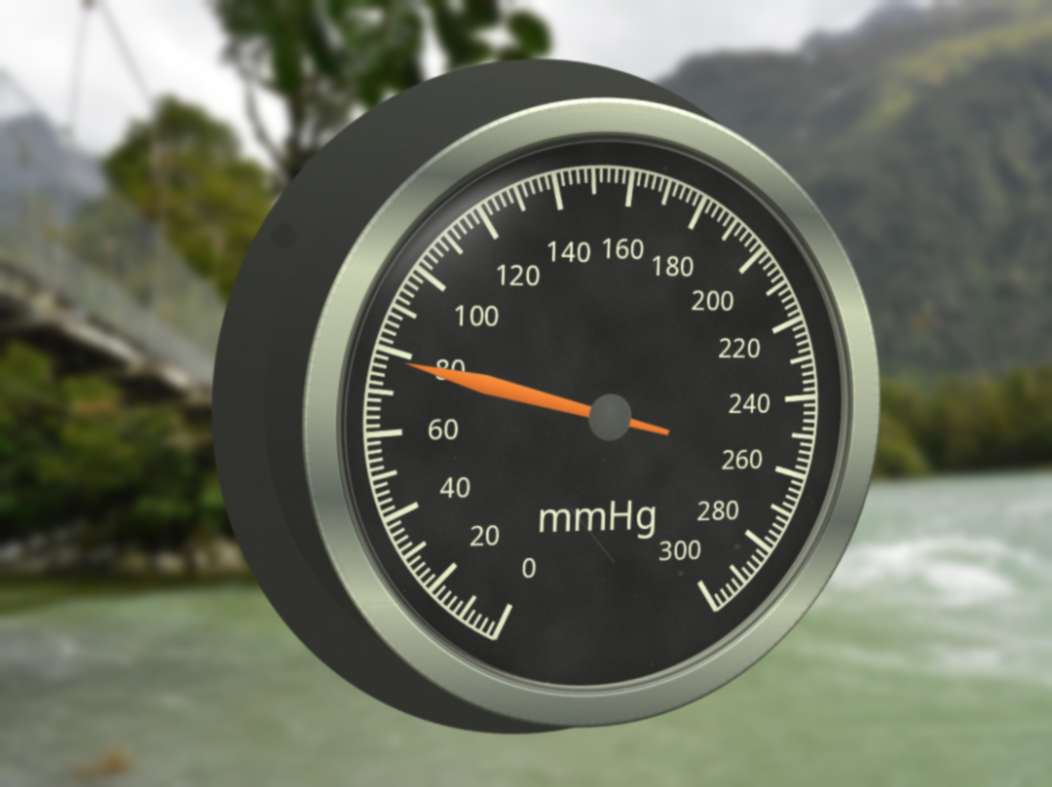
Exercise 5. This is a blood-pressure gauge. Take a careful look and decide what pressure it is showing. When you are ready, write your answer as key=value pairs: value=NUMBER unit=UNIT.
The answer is value=78 unit=mmHg
